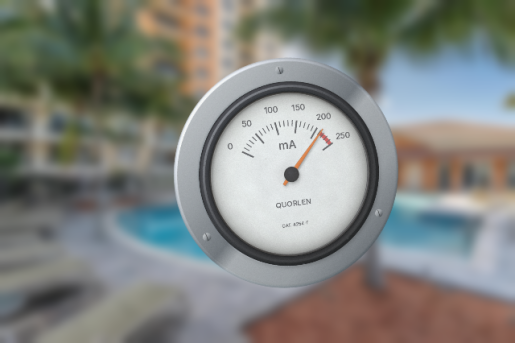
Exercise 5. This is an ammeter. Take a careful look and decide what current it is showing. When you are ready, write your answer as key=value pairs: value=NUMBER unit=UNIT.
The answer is value=210 unit=mA
